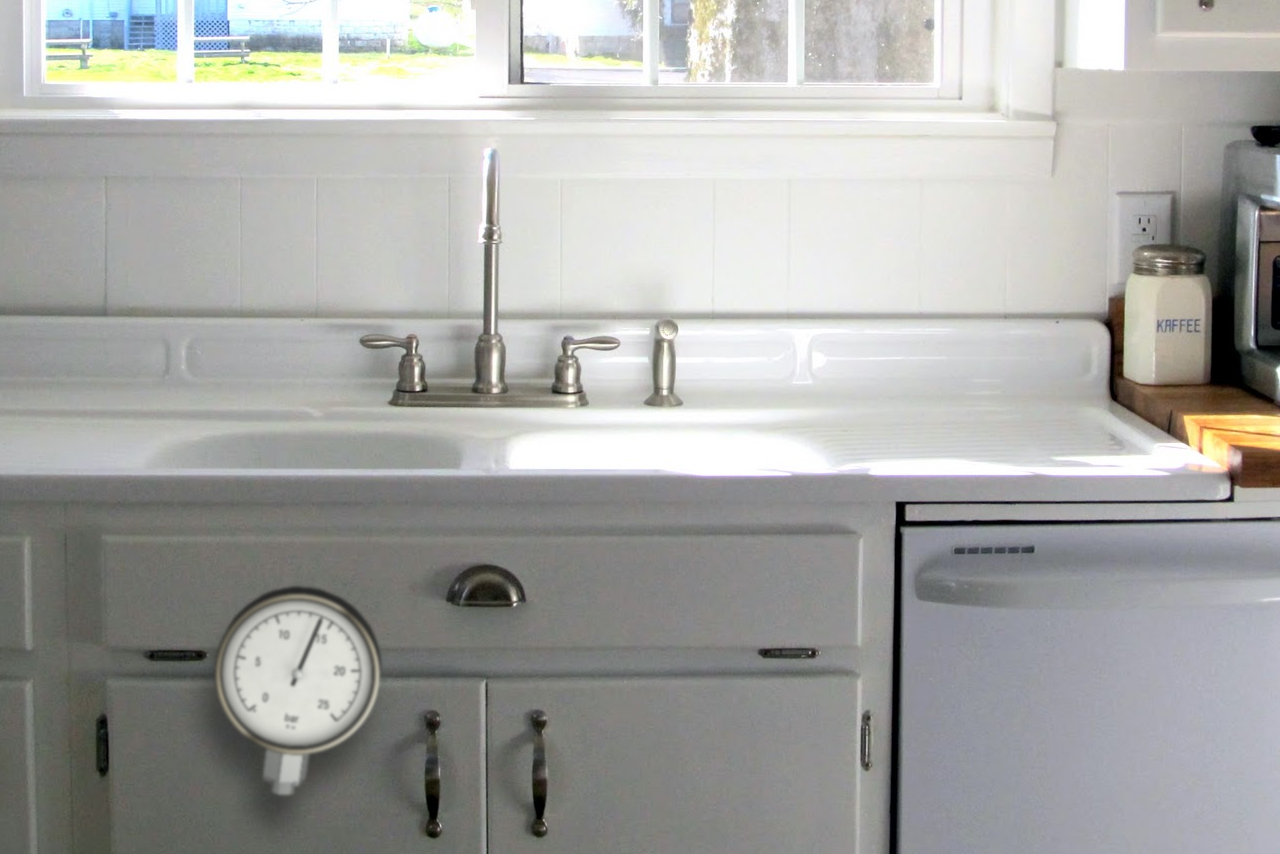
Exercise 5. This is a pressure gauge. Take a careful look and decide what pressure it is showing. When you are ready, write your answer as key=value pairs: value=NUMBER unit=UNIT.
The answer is value=14 unit=bar
